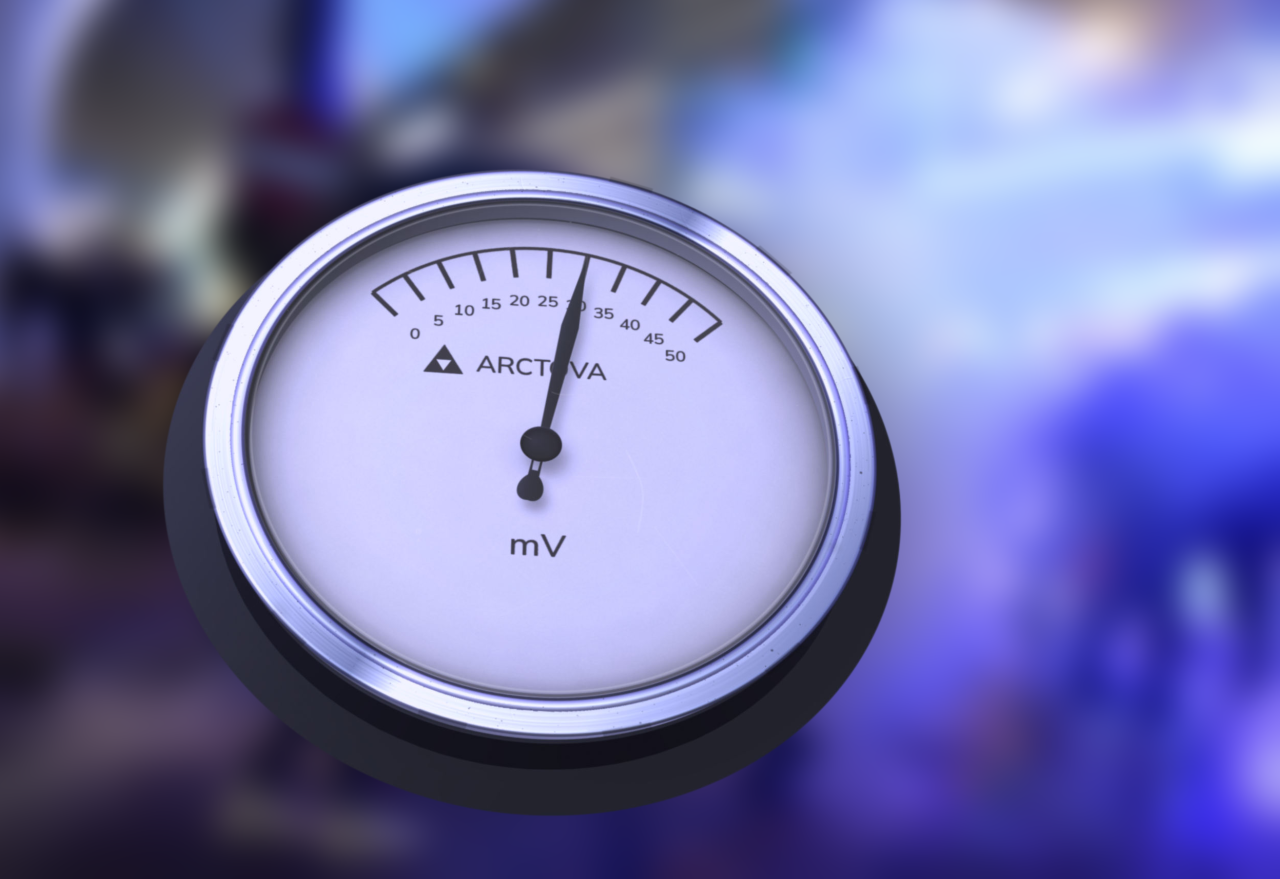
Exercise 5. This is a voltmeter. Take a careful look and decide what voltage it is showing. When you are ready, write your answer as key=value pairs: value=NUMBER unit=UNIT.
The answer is value=30 unit=mV
